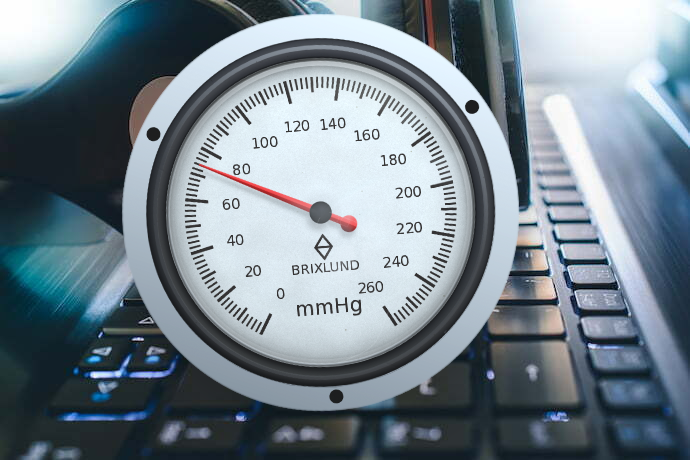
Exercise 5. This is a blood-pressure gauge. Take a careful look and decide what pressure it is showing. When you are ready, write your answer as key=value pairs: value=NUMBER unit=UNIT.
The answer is value=74 unit=mmHg
